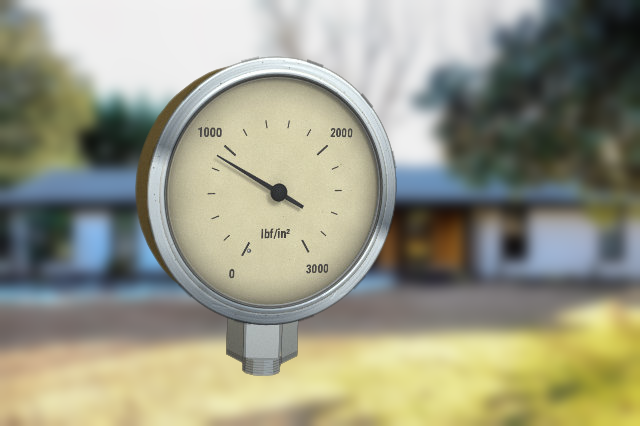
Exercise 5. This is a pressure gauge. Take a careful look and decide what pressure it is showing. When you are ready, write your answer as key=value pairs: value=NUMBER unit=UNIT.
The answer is value=900 unit=psi
